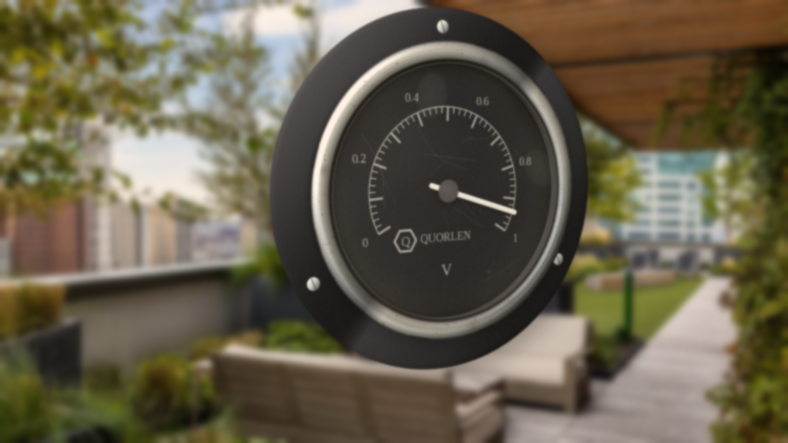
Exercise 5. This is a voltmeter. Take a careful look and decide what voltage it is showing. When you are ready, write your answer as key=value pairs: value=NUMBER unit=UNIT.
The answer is value=0.94 unit=V
